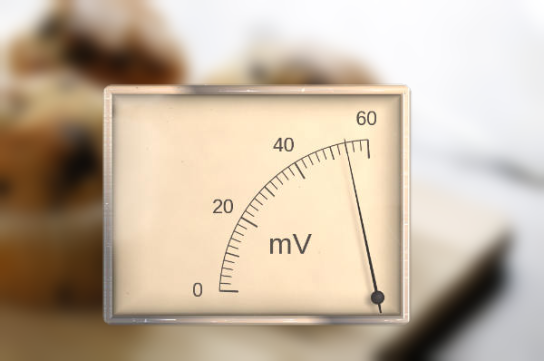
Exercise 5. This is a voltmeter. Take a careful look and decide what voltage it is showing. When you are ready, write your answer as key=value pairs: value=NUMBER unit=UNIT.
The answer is value=54 unit=mV
